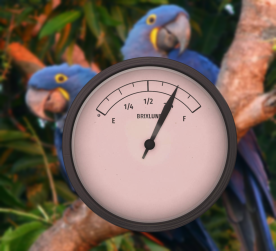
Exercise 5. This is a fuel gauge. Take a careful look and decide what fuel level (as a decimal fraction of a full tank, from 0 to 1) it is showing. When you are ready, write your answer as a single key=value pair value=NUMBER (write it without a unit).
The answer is value=0.75
